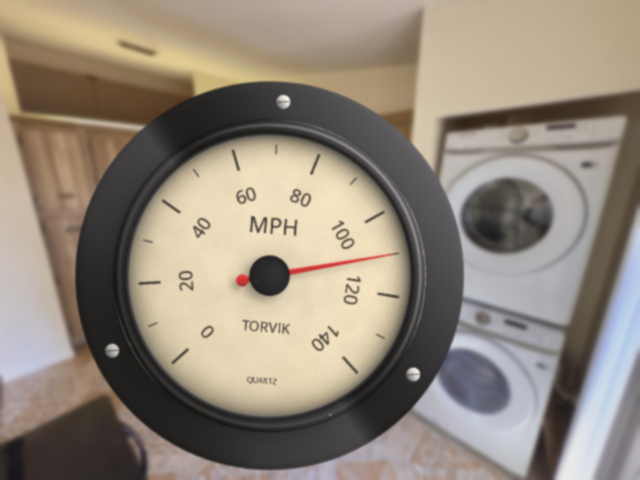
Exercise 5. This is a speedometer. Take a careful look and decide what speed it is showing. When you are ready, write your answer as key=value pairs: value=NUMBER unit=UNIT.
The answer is value=110 unit=mph
